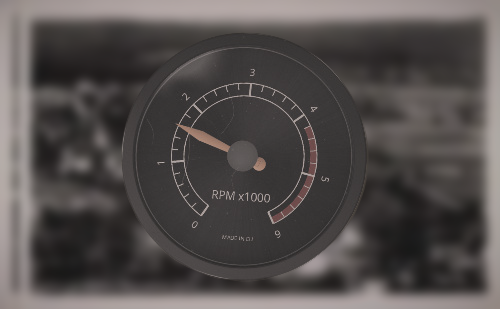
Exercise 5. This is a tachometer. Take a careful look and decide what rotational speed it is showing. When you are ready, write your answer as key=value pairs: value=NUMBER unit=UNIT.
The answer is value=1600 unit=rpm
